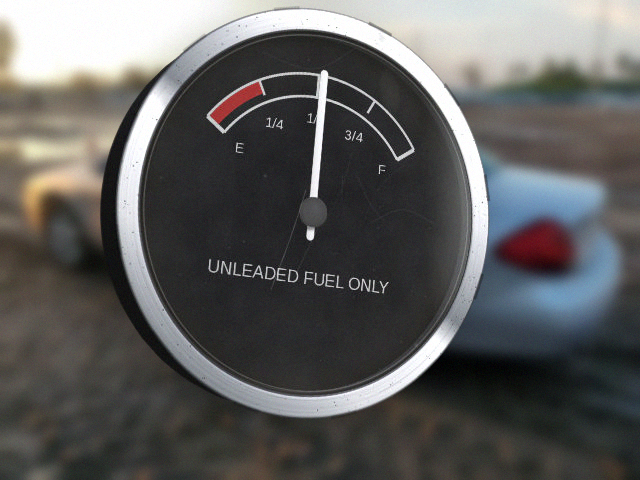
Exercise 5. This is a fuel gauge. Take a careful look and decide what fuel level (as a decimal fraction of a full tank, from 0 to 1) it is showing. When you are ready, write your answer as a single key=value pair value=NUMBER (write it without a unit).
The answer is value=0.5
